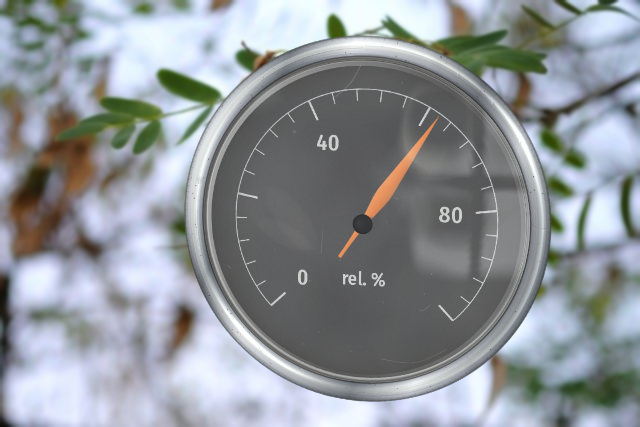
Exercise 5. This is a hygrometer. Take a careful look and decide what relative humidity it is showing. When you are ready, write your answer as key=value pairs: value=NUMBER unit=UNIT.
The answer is value=62 unit=%
